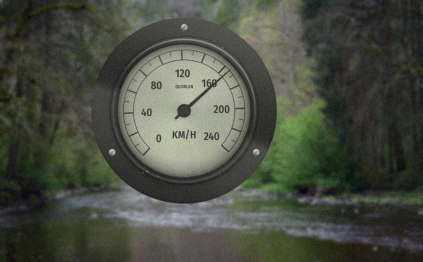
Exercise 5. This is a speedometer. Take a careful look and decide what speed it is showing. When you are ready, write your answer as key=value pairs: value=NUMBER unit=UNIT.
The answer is value=165 unit=km/h
